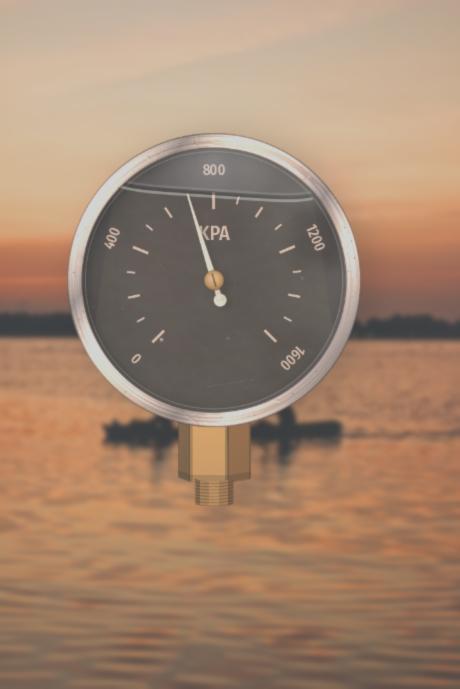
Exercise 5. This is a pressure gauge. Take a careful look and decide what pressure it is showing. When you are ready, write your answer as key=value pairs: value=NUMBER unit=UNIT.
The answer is value=700 unit=kPa
